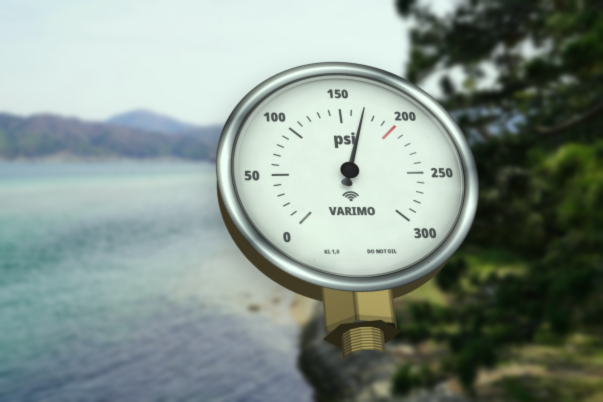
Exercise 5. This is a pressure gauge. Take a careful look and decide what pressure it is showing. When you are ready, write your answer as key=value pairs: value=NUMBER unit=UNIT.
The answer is value=170 unit=psi
